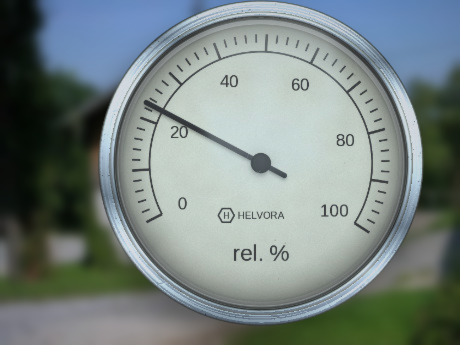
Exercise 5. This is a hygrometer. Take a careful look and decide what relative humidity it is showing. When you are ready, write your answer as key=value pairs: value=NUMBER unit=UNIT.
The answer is value=23 unit=%
